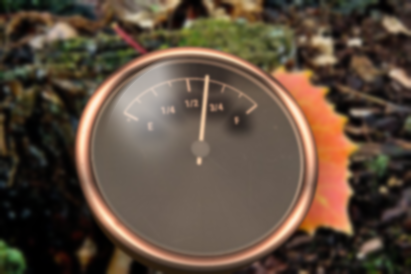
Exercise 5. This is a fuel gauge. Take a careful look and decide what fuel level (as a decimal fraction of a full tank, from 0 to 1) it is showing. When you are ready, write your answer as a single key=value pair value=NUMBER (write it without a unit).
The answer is value=0.625
